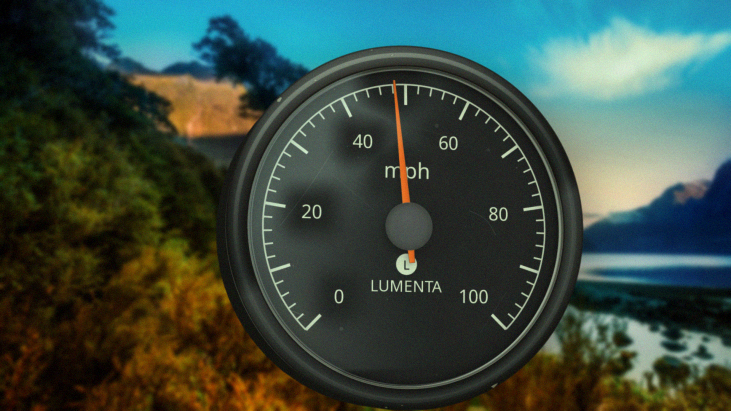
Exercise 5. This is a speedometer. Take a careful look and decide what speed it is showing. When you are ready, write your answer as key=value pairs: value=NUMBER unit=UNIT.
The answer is value=48 unit=mph
